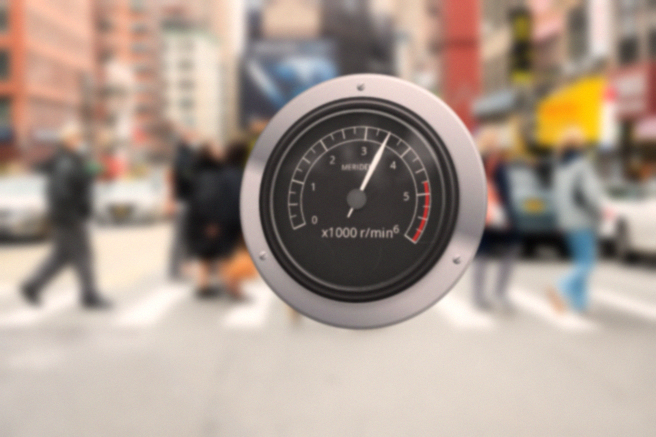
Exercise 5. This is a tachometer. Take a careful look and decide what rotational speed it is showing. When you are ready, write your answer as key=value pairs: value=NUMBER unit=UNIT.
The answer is value=3500 unit=rpm
